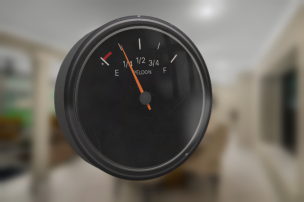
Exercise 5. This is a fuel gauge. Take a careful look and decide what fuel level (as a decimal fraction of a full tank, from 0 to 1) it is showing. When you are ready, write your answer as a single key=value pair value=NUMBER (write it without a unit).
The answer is value=0.25
